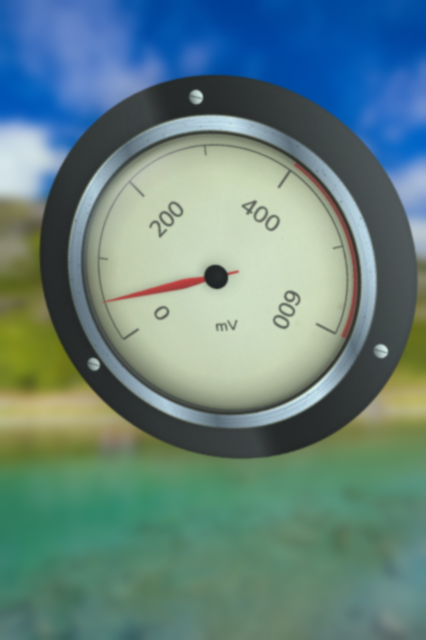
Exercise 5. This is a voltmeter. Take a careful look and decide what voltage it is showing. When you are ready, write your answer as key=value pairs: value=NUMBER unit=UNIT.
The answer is value=50 unit=mV
